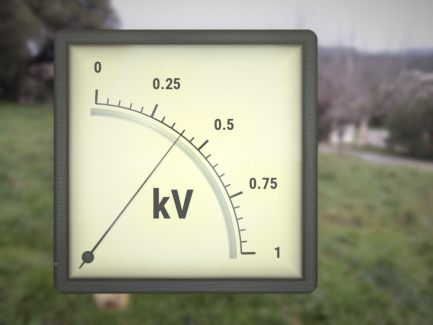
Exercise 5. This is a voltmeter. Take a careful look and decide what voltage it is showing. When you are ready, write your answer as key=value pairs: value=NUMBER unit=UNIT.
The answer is value=0.4 unit=kV
